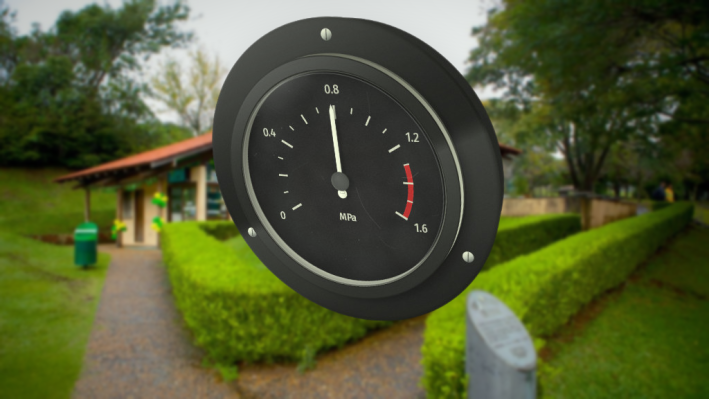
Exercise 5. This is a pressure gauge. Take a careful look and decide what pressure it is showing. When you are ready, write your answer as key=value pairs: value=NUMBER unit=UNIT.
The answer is value=0.8 unit=MPa
